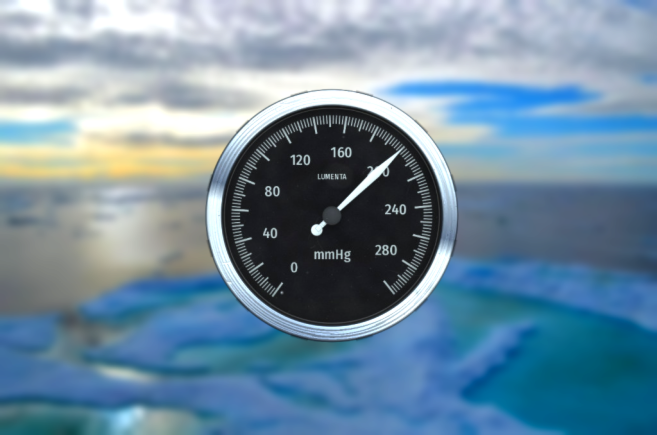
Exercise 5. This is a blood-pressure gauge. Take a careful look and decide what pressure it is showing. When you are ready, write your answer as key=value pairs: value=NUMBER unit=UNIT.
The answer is value=200 unit=mmHg
